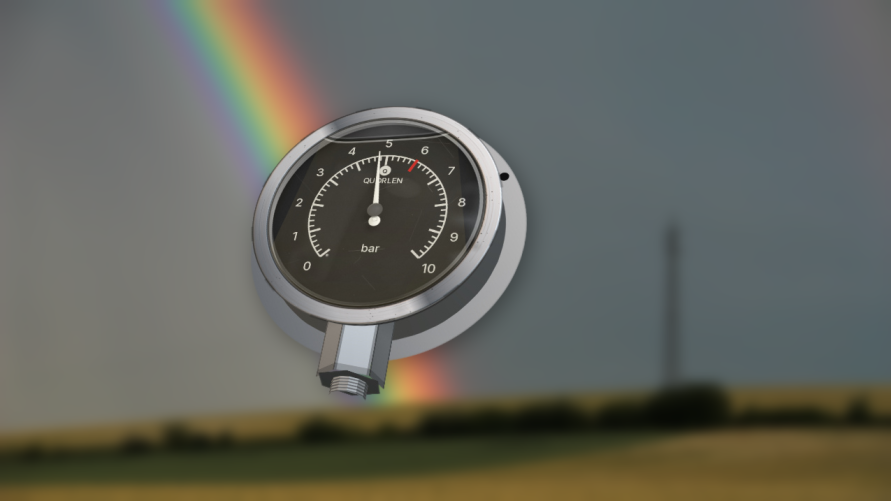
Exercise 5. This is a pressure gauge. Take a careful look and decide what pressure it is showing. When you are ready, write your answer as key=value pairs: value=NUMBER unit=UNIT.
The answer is value=4.8 unit=bar
